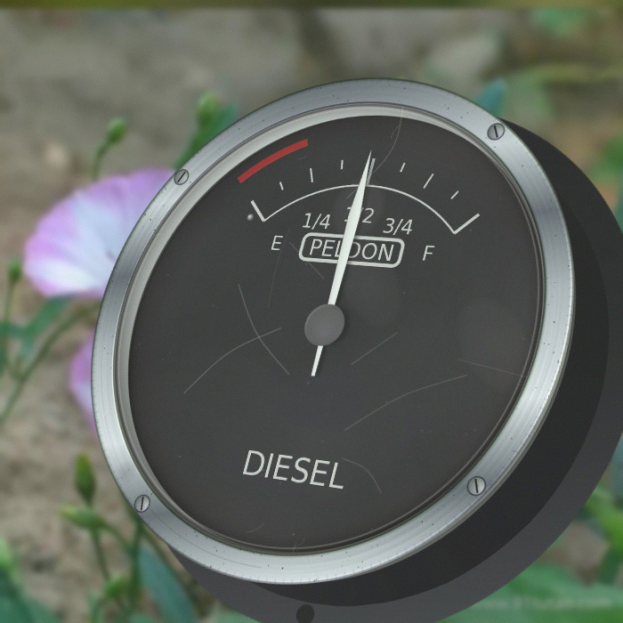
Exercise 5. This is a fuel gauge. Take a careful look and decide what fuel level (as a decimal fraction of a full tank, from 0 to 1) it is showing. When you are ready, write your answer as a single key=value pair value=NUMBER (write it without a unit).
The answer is value=0.5
